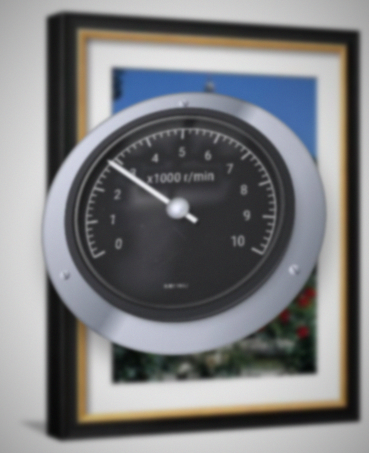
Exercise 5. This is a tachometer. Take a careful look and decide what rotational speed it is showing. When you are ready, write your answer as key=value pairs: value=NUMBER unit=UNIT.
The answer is value=2800 unit=rpm
